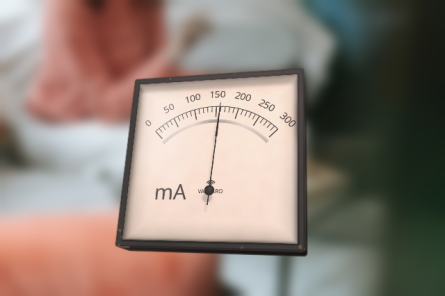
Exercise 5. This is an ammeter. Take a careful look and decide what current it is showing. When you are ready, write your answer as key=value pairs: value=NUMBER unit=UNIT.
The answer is value=160 unit=mA
